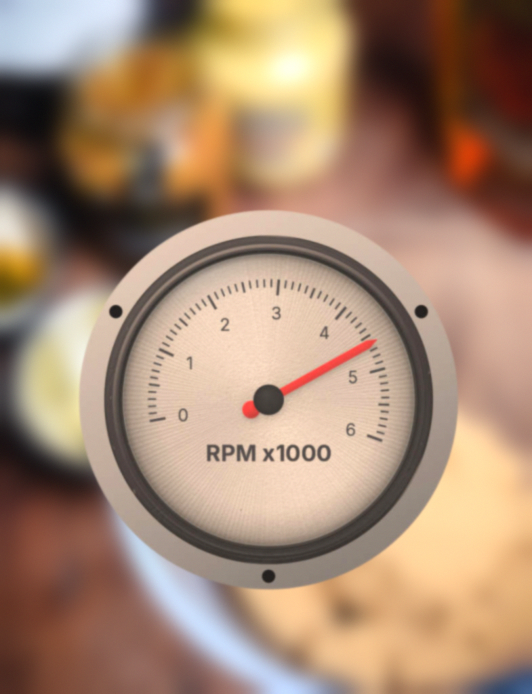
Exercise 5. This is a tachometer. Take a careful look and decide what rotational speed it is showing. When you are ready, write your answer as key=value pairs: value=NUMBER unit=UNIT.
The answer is value=4600 unit=rpm
